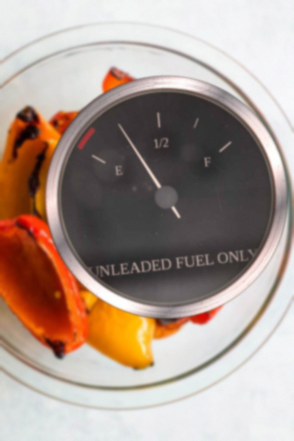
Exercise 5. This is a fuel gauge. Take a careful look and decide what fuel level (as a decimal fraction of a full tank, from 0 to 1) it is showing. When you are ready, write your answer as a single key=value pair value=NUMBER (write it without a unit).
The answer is value=0.25
